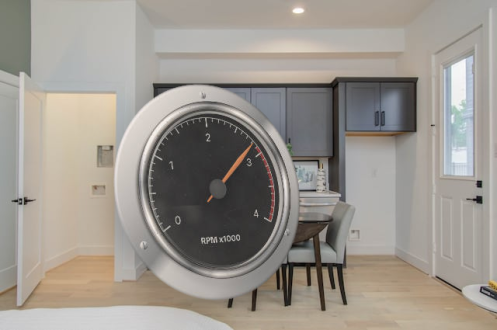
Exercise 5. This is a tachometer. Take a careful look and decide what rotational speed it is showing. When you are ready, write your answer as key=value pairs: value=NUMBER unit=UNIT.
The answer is value=2800 unit=rpm
